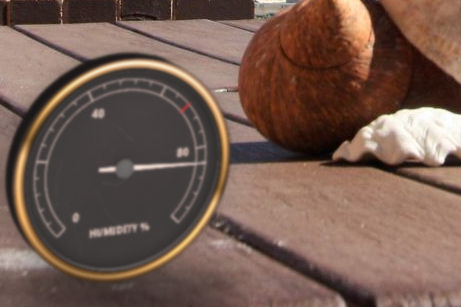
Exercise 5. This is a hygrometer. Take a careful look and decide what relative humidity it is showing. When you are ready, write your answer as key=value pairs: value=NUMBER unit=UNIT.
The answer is value=84 unit=%
